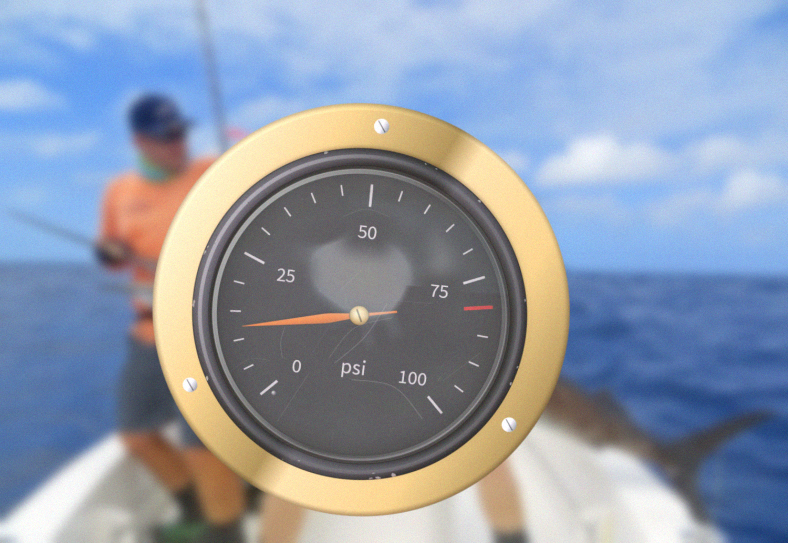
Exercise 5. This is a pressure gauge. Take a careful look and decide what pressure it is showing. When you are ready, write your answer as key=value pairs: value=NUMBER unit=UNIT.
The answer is value=12.5 unit=psi
